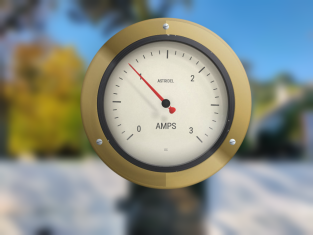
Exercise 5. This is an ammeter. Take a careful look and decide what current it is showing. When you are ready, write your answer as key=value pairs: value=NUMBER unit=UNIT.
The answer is value=1 unit=A
